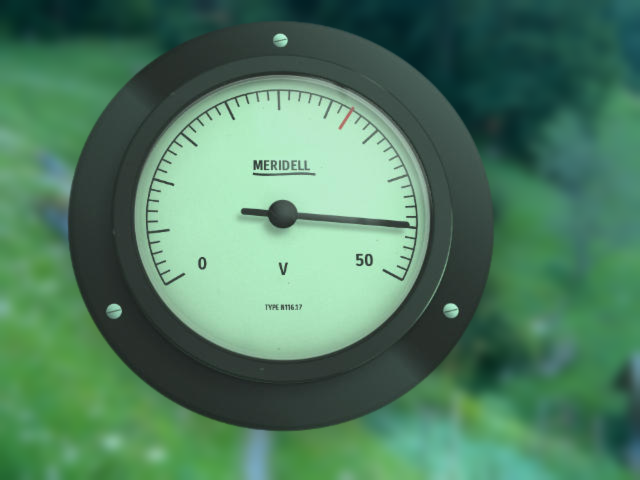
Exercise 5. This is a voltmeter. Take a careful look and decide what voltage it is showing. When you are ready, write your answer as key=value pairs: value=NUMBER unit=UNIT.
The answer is value=45 unit=V
